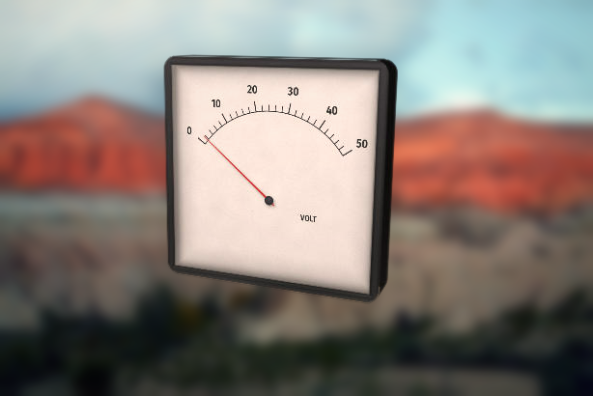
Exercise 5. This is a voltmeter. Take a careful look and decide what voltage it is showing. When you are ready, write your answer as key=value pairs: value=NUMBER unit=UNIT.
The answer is value=2 unit=V
